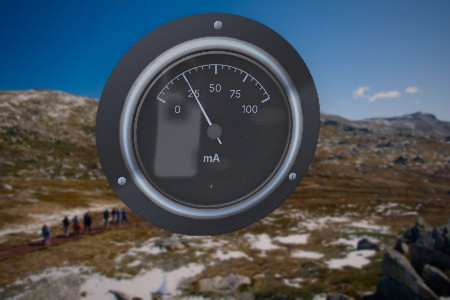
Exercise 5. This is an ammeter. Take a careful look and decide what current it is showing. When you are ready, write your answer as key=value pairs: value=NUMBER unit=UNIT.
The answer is value=25 unit=mA
